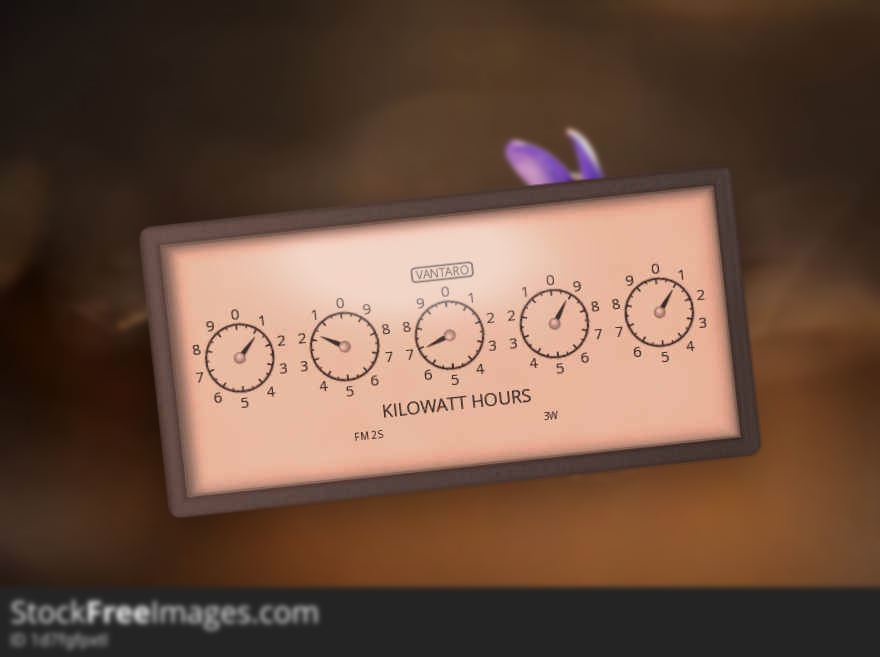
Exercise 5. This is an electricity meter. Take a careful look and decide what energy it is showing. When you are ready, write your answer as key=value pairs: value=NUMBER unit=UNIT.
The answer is value=11691 unit=kWh
